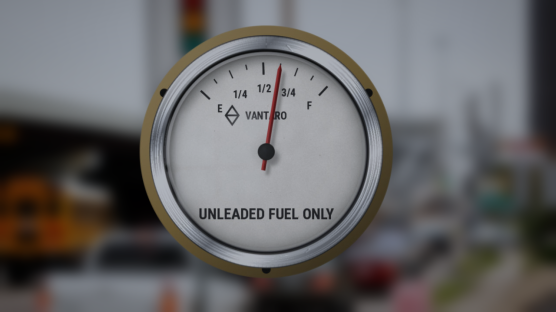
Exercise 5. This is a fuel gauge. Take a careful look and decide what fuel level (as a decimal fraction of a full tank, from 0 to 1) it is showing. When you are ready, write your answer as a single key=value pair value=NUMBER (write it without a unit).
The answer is value=0.625
